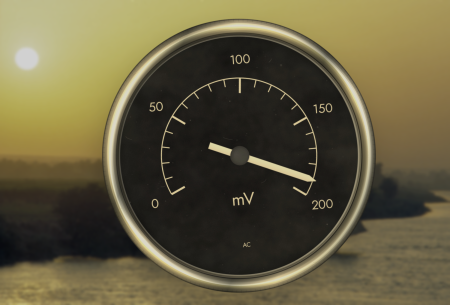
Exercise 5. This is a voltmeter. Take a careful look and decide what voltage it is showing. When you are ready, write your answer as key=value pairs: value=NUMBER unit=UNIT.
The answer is value=190 unit=mV
